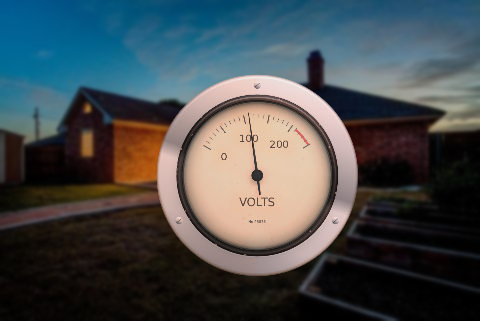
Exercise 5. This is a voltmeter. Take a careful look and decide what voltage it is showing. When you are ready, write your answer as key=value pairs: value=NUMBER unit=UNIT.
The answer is value=110 unit=V
